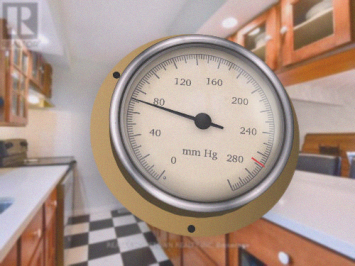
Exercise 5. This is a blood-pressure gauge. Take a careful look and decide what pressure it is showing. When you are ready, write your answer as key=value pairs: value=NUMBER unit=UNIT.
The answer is value=70 unit=mmHg
